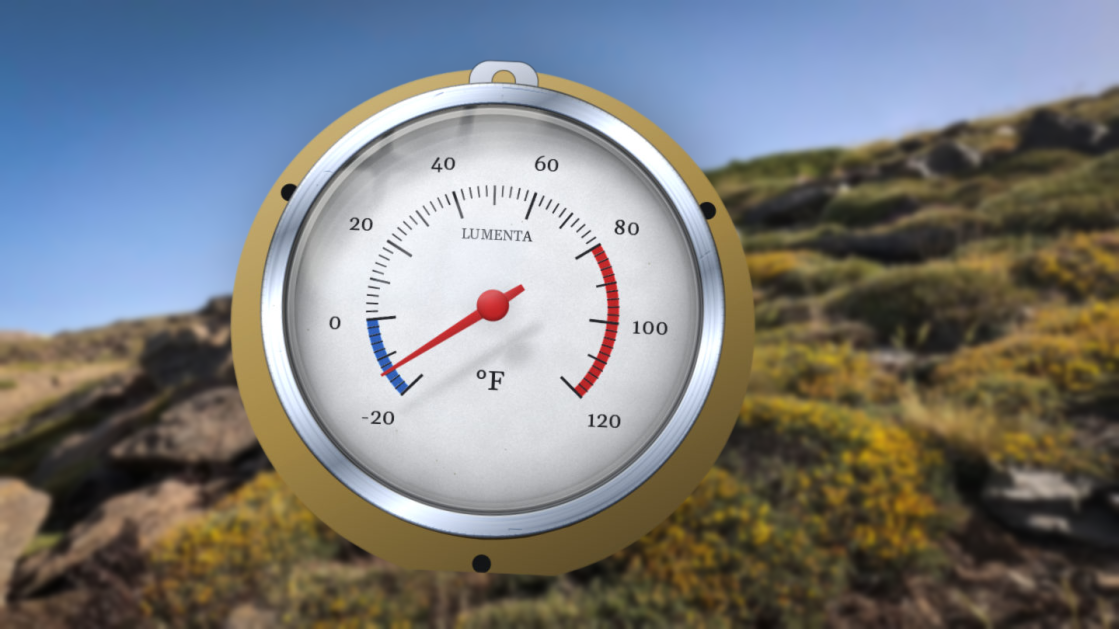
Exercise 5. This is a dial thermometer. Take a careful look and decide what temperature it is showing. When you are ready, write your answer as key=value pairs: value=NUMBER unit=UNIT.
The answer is value=-14 unit=°F
